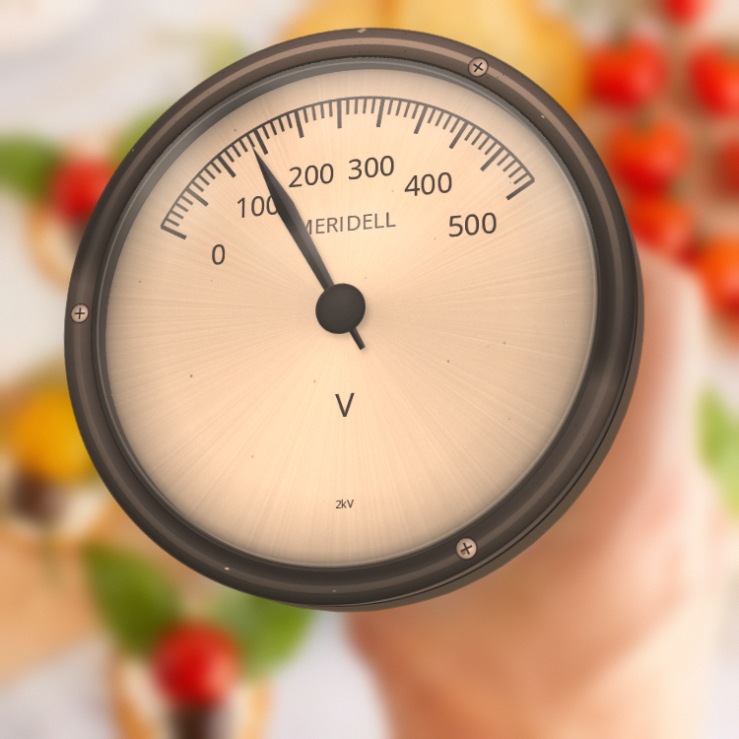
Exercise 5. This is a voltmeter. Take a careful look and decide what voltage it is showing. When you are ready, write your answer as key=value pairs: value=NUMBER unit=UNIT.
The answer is value=140 unit=V
